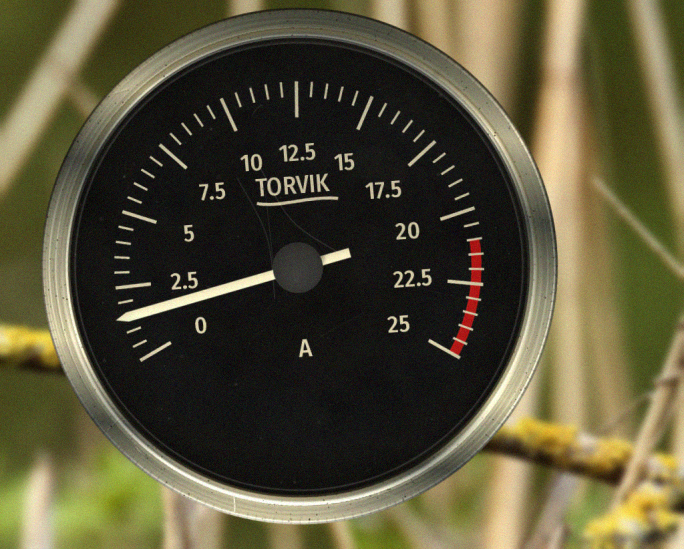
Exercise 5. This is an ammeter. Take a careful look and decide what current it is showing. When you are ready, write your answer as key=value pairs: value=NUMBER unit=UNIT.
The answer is value=1.5 unit=A
